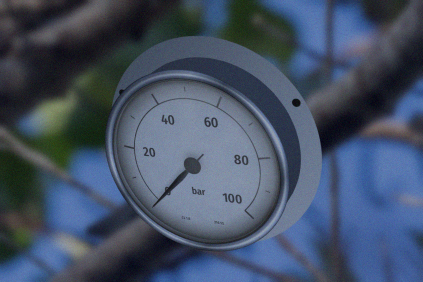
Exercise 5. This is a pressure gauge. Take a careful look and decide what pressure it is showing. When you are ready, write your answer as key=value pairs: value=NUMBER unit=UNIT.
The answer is value=0 unit=bar
